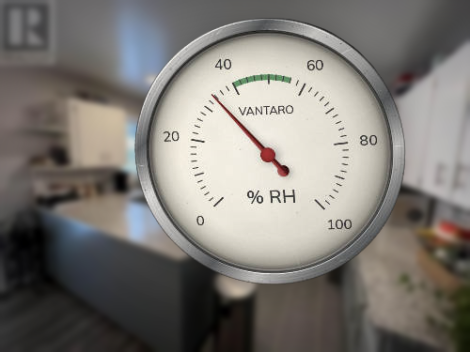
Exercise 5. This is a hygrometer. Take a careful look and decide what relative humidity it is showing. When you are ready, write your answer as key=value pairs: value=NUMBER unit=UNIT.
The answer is value=34 unit=%
